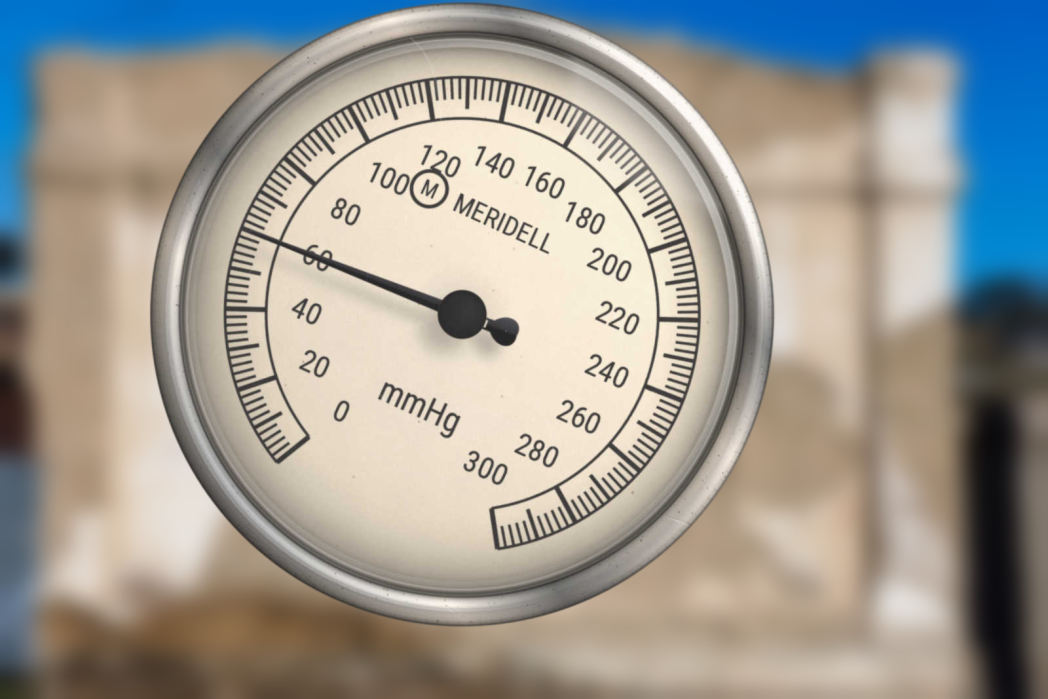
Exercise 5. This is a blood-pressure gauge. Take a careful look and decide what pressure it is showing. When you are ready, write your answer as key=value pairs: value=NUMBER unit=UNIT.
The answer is value=60 unit=mmHg
